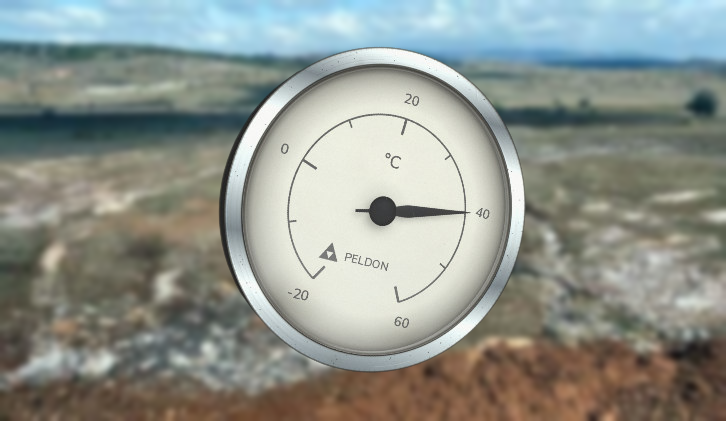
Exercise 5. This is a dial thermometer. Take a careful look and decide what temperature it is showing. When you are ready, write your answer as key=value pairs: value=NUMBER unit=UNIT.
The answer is value=40 unit=°C
